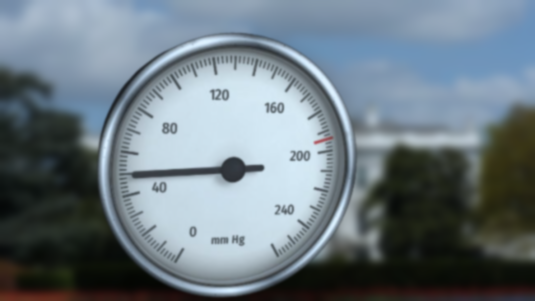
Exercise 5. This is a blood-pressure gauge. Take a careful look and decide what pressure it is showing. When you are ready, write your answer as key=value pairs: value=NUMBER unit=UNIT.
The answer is value=50 unit=mmHg
